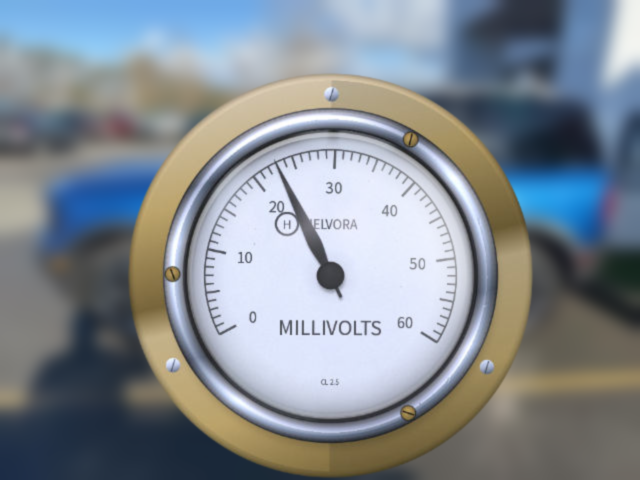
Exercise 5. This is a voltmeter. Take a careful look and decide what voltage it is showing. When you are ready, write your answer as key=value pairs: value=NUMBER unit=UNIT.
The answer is value=23 unit=mV
